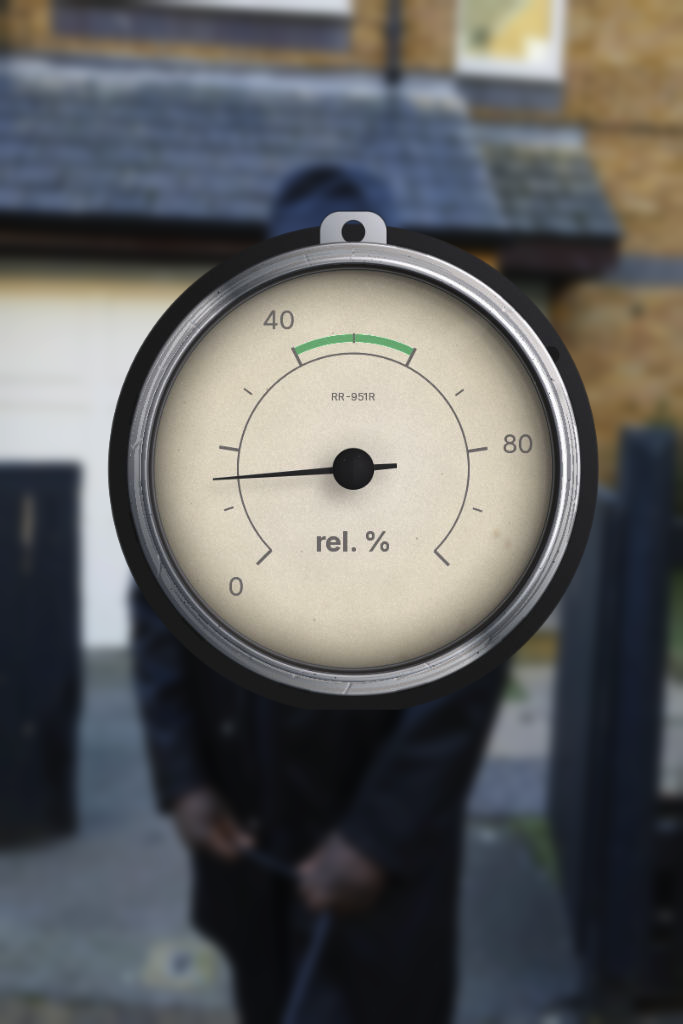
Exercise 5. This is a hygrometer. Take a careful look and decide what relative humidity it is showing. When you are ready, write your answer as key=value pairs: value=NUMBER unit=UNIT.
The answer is value=15 unit=%
